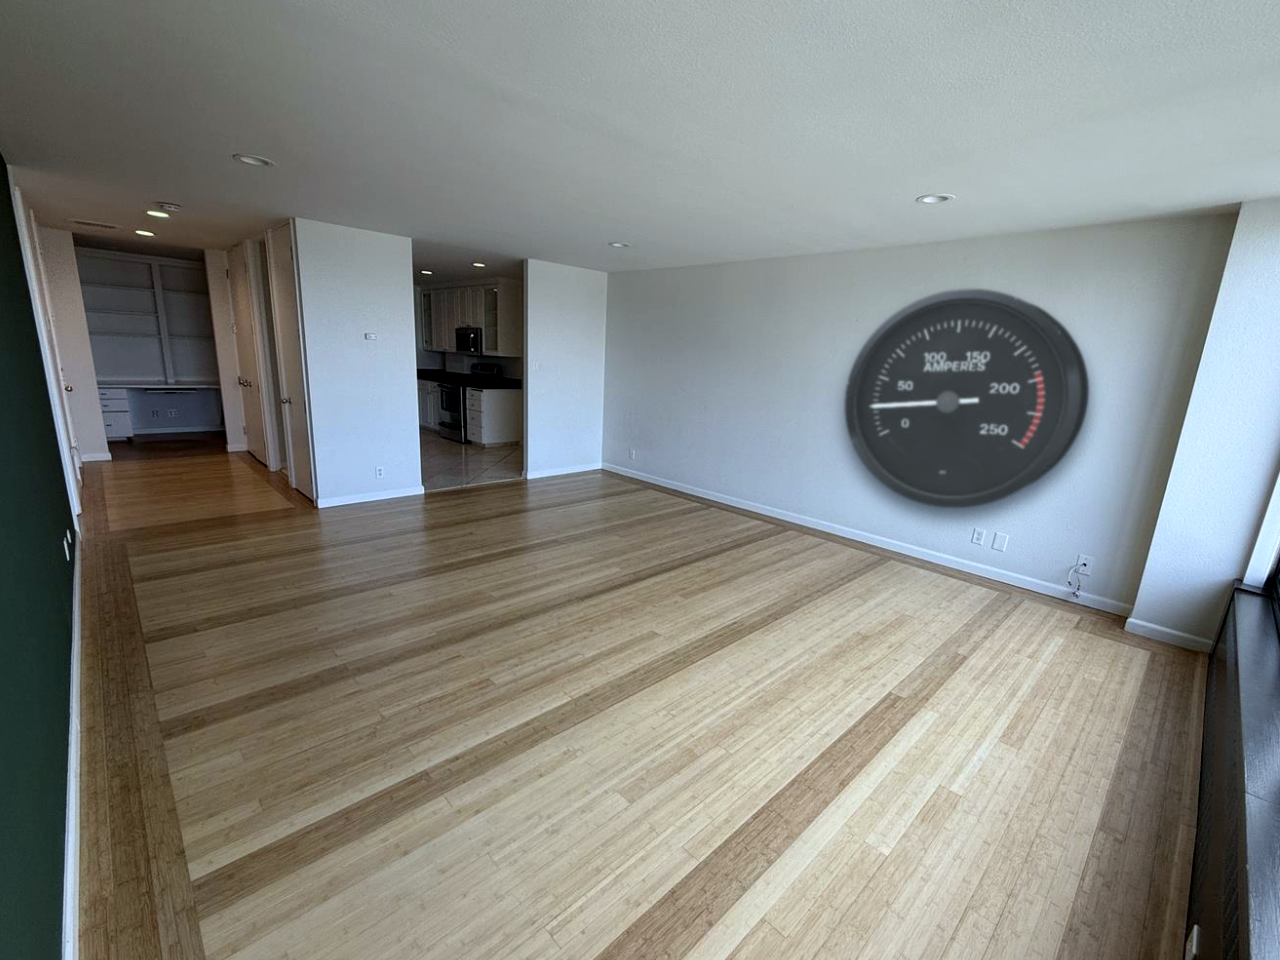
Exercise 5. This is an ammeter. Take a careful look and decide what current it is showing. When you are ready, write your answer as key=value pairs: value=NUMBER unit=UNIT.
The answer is value=25 unit=A
